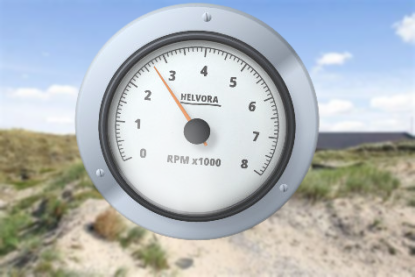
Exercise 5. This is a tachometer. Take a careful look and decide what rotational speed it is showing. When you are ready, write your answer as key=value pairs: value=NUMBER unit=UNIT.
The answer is value=2700 unit=rpm
